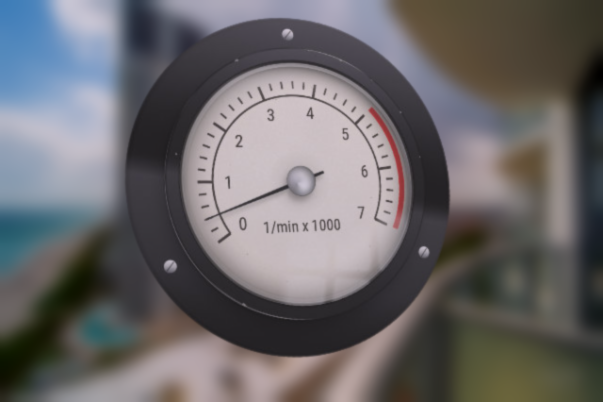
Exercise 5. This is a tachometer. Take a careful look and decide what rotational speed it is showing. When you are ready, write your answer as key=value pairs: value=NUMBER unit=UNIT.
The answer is value=400 unit=rpm
